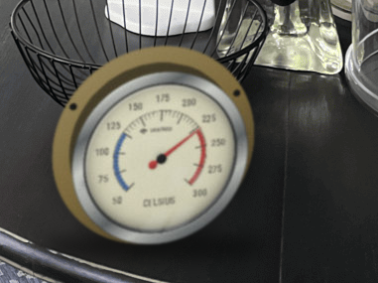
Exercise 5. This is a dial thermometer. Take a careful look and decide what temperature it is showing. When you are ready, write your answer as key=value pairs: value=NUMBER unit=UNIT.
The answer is value=225 unit=°C
